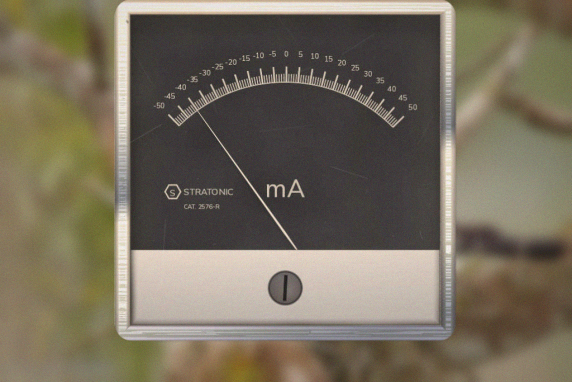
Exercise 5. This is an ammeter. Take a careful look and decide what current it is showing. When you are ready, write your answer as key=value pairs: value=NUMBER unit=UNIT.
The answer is value=-40 unit=mA
